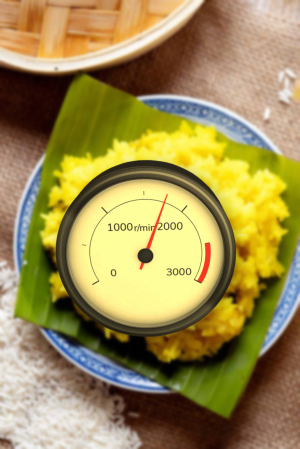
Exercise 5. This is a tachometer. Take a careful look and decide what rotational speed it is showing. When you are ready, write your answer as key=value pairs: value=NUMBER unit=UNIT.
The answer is value=1750 unit=rpm
